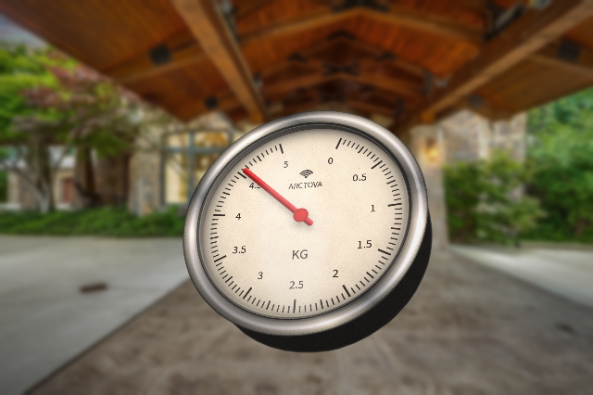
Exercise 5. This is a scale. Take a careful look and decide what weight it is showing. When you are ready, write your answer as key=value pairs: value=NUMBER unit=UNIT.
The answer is value=4.55 unit=kg
